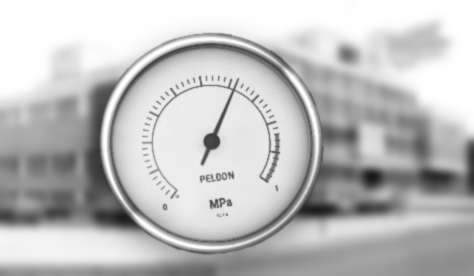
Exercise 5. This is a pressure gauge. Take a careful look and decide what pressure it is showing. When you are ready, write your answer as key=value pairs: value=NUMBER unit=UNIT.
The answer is value=0.62 unit=MPa
